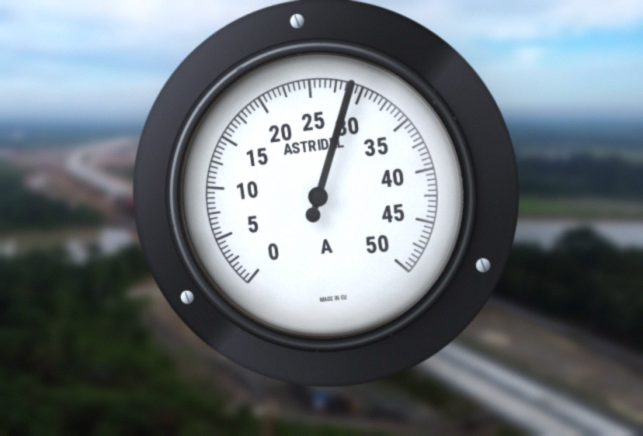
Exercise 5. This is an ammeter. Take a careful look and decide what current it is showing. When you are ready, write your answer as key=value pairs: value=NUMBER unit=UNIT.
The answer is value=29 unit=A
